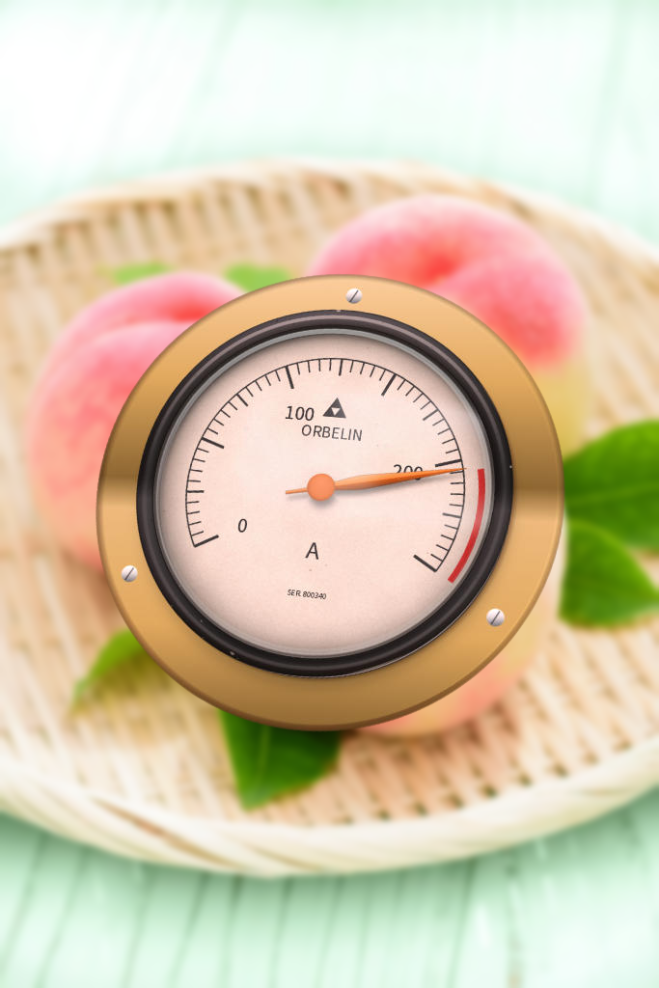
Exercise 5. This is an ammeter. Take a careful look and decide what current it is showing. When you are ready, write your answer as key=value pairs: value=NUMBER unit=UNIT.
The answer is value=205 unit=A
